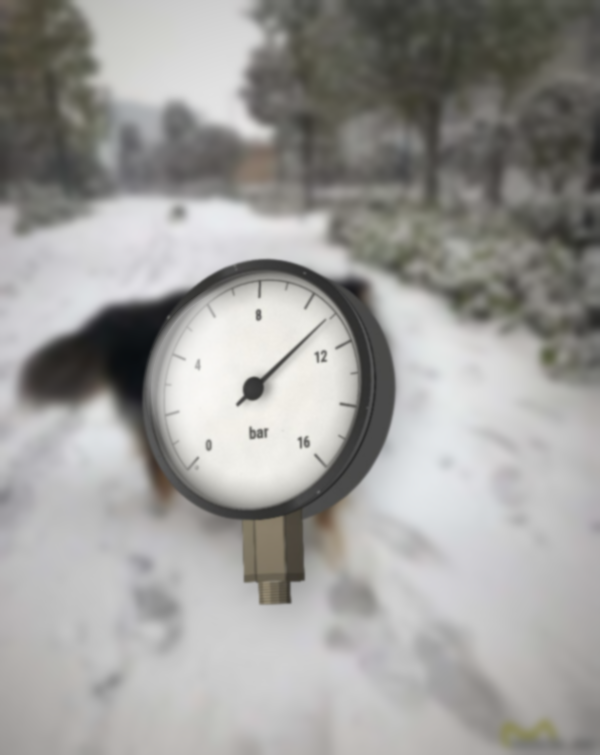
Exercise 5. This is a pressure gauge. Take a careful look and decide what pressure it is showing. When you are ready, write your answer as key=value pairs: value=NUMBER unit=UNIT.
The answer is value=11 unit=bar
